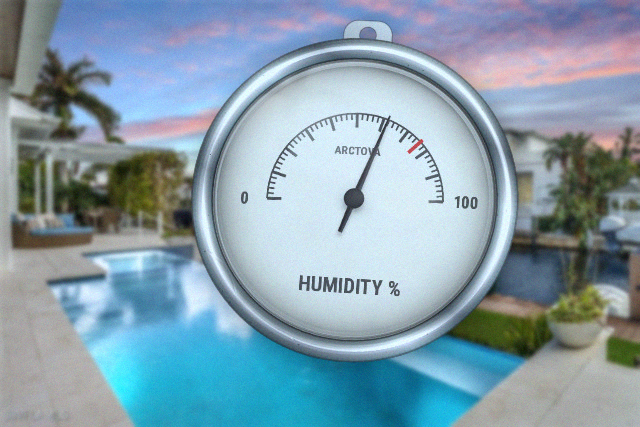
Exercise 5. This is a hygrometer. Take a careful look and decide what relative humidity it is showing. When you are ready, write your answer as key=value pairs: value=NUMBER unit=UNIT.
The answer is value=62 unit=%
